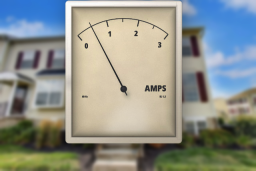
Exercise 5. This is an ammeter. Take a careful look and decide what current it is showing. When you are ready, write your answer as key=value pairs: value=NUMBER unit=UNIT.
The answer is value=0.5 unit=A
